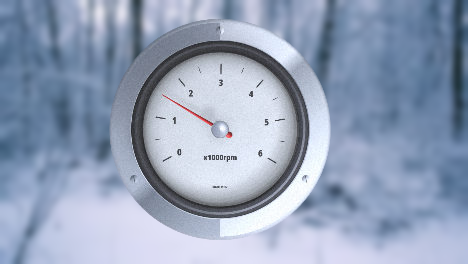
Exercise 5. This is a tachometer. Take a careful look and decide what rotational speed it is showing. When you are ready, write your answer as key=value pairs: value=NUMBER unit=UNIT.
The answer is value=1500 unit=rpm
